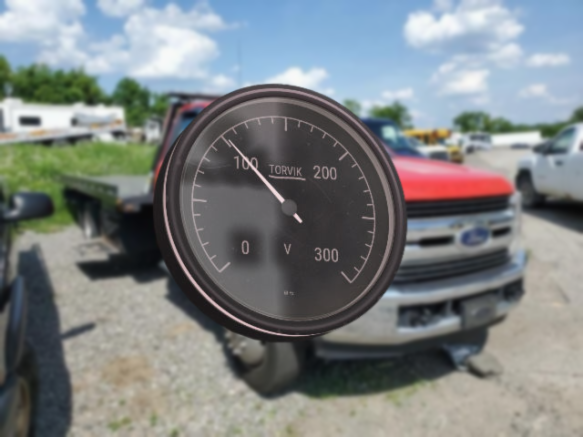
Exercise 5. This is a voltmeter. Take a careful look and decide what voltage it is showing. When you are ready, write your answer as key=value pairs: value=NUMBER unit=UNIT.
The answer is value=100 unit=V
